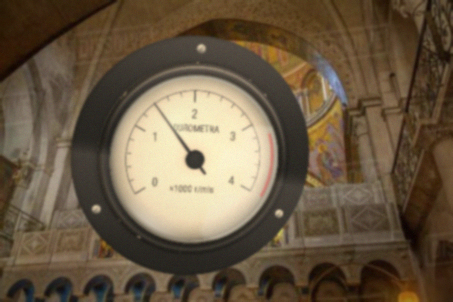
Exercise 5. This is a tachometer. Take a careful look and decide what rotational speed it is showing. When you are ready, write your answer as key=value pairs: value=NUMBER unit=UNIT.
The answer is value=1400 unit=rpm
